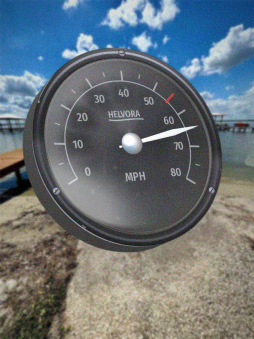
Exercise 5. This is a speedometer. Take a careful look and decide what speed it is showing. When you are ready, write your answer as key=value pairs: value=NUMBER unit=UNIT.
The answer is value=65 unit=mph
